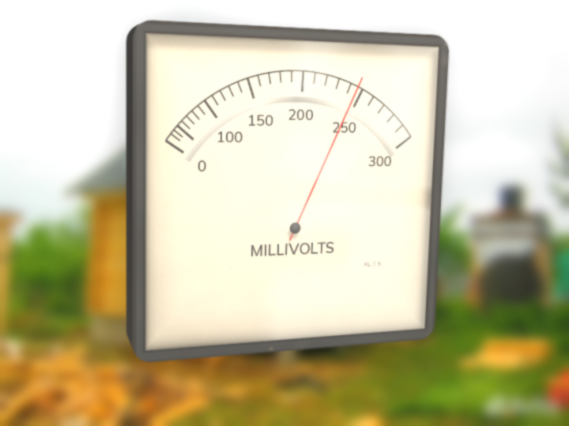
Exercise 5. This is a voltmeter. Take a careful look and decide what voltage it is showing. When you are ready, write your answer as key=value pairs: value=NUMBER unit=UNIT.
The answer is value=245 unit=mV
